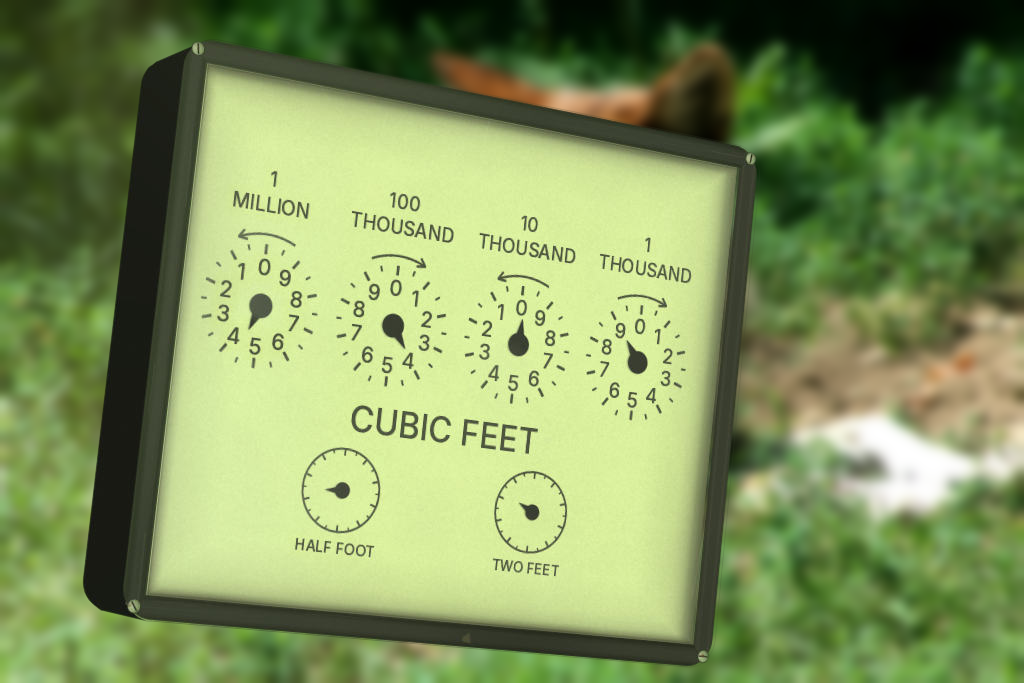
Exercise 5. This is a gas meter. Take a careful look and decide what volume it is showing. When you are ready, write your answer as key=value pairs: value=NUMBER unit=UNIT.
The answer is value=439900 unit=ft³
